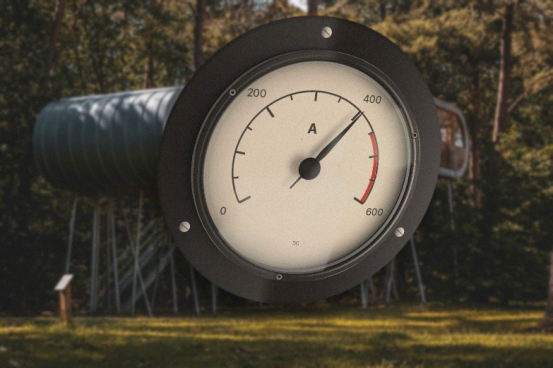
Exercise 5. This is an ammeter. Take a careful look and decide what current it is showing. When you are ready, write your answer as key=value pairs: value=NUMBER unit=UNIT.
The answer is value=400 unit=A
